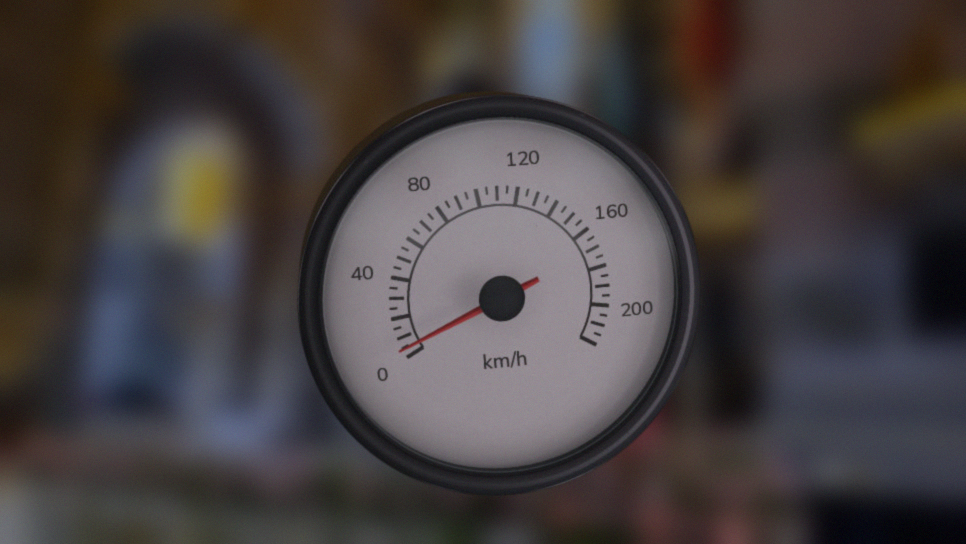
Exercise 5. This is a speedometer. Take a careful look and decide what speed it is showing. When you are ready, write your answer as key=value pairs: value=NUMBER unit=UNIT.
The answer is value=5 unit=km/h
